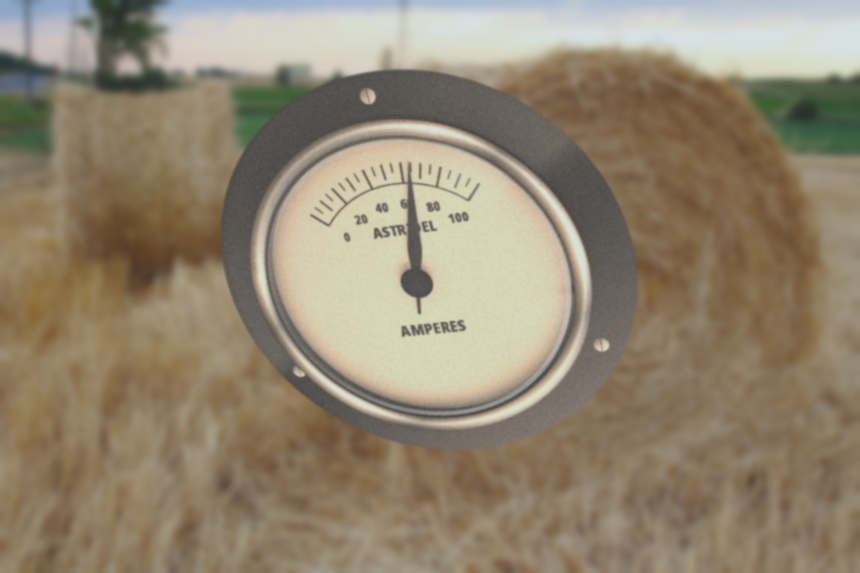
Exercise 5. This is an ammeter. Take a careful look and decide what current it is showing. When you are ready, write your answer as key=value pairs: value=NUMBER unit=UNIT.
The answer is value=65 unit=A
